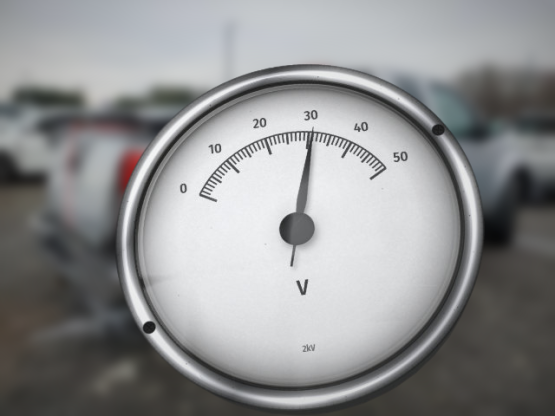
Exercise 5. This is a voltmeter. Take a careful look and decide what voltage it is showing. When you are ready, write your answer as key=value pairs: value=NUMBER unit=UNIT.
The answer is value=31 unit=V
